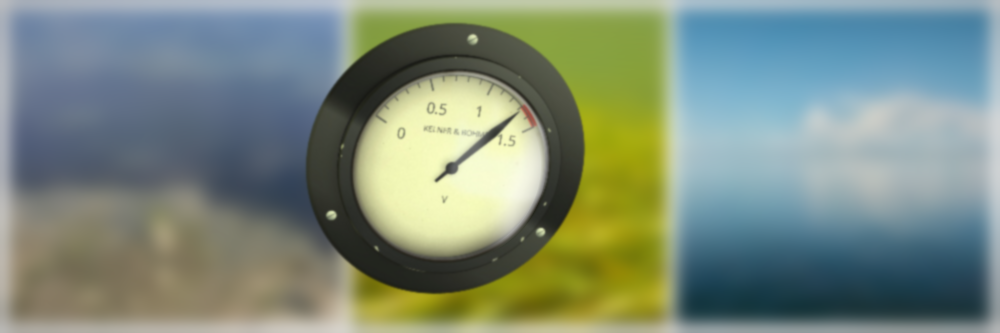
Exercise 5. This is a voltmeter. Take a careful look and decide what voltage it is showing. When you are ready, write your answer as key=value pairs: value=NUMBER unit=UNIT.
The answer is value=1.3 unit=V
